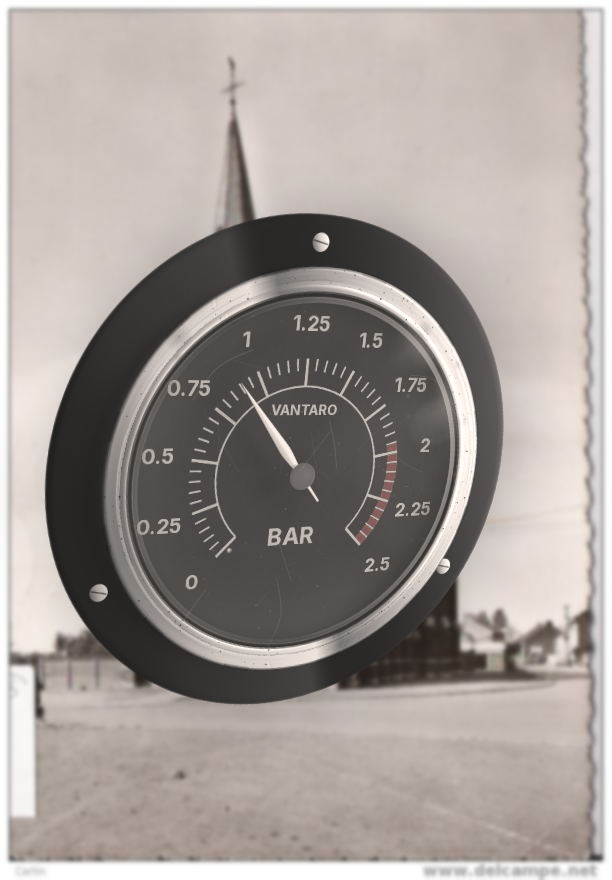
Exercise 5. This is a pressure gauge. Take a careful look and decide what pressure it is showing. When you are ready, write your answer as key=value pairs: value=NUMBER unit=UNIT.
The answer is value=0.9 unit=bar
